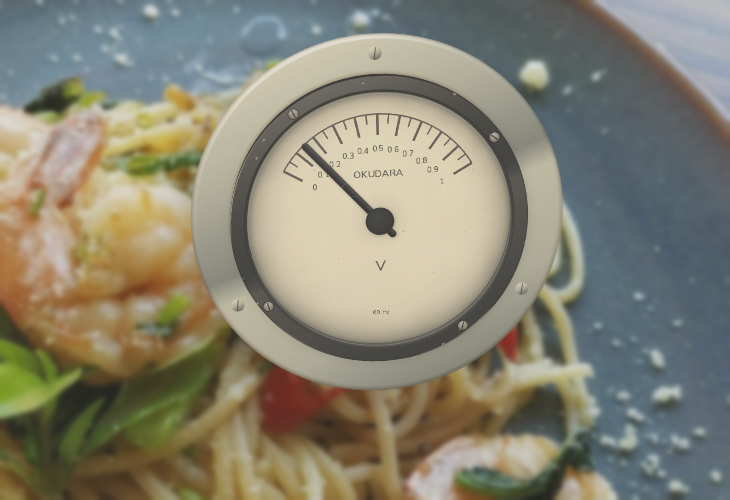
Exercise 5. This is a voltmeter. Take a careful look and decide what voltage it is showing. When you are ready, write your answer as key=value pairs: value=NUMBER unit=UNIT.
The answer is value=0.15 unit=V
